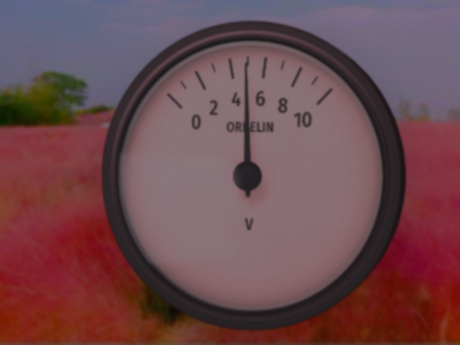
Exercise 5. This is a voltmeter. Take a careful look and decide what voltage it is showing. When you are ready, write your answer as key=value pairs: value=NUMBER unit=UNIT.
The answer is value=5 unit=V
